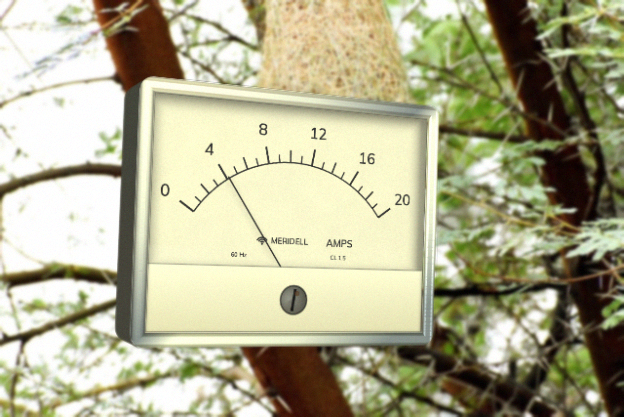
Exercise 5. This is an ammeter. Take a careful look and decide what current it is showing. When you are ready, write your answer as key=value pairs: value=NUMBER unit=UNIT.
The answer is value=4 unit=A
